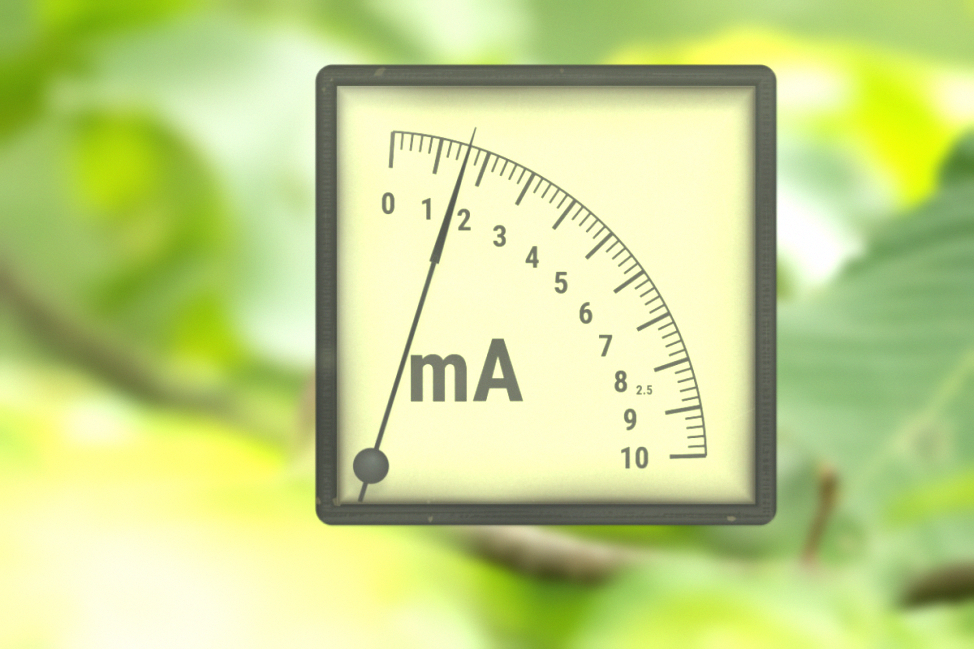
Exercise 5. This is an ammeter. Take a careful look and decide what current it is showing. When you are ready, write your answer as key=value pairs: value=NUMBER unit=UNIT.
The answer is value=1.6 unit=mA
